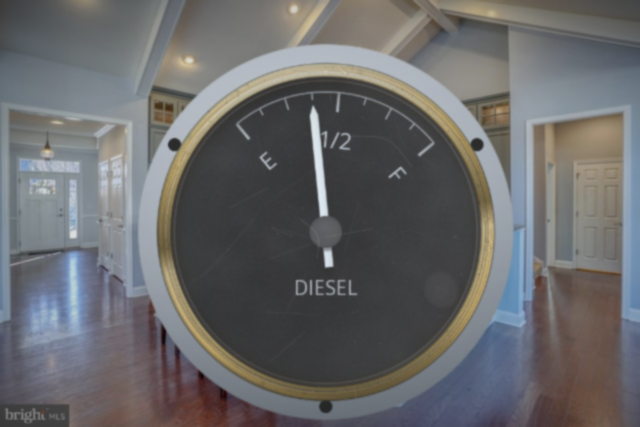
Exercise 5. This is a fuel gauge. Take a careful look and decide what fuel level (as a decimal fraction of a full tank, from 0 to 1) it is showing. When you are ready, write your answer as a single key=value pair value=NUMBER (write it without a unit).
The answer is value=0.375
